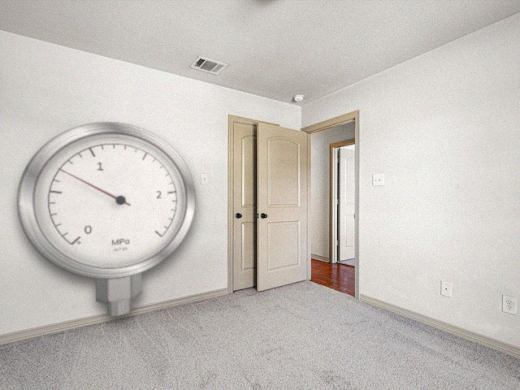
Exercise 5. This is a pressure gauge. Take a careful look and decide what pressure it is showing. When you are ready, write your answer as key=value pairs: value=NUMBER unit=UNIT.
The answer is value=0.7 unit=MPa
